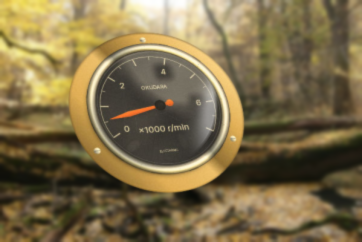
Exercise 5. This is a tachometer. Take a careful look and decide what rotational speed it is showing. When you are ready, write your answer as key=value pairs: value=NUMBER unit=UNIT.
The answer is value=500 unit=rpm
